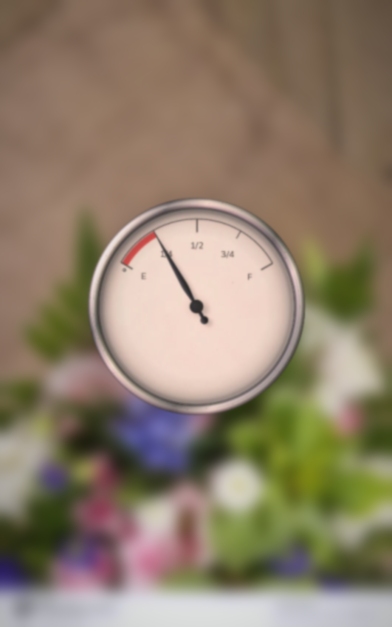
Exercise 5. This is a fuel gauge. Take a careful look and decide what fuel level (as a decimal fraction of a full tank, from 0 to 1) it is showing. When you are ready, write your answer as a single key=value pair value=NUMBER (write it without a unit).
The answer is value=0.25
